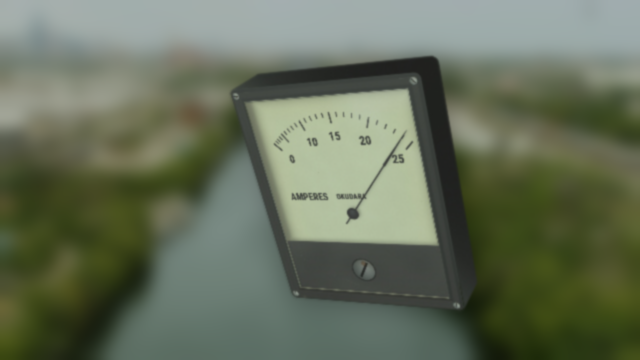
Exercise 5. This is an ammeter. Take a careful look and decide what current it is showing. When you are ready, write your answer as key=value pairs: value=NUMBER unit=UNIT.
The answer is value=24 unit=A
